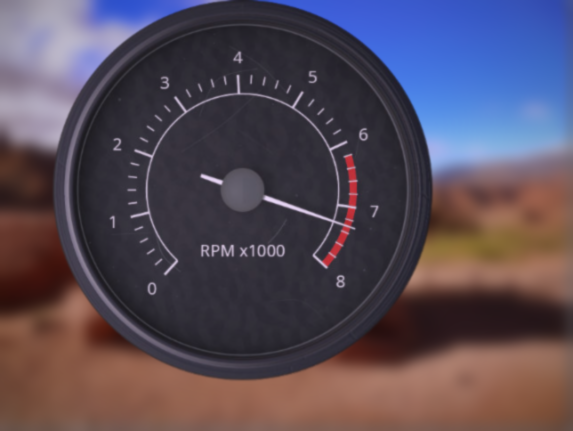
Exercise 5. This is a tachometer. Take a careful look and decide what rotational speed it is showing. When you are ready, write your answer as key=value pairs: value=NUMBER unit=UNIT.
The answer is value=7300 unit=rpm
